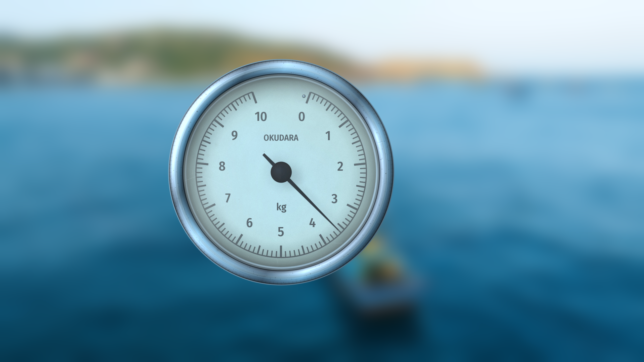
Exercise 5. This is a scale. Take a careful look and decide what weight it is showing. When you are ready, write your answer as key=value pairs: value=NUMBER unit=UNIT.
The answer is value=3.6 unit=kg
